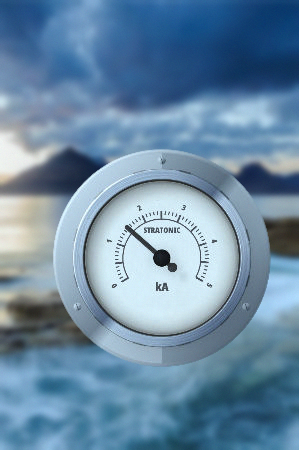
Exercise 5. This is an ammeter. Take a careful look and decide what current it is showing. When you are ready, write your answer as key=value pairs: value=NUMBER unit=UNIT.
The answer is value=1.5 unit=kA
